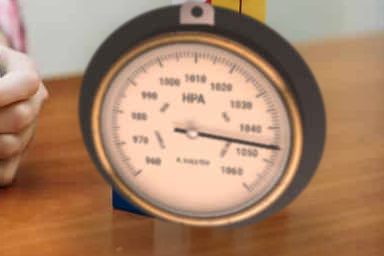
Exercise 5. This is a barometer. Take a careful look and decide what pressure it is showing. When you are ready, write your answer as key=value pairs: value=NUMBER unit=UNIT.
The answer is value=1045 unit=hPa
